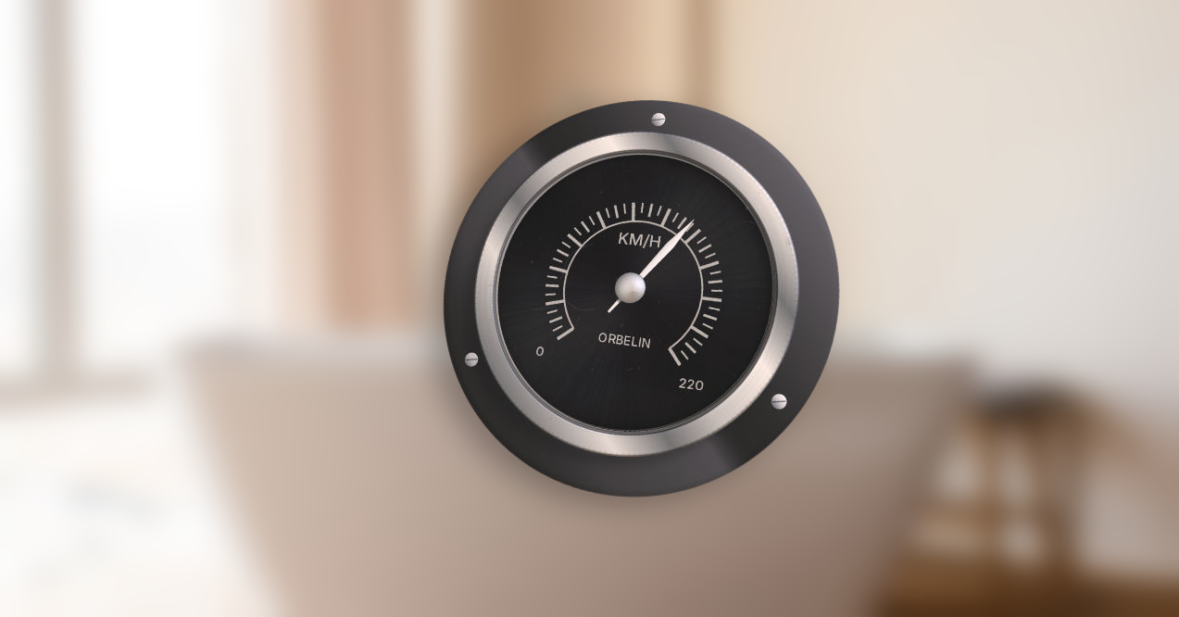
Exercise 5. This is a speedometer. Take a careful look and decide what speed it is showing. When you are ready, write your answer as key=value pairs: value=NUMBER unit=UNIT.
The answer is value=135 unit=km/h
